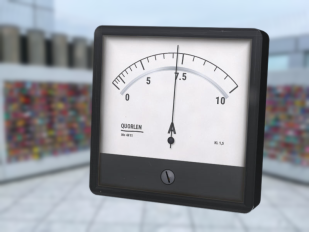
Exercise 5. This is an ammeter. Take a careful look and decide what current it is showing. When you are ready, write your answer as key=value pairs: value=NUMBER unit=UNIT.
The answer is value=7.25 unit=A
